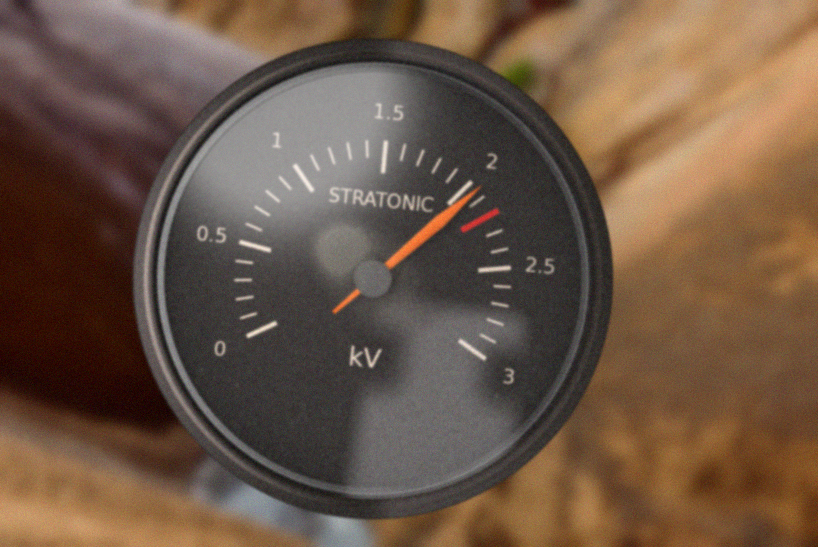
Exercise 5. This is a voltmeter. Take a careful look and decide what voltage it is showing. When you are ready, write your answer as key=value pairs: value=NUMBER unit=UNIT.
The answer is value=2.05 unit=kV
